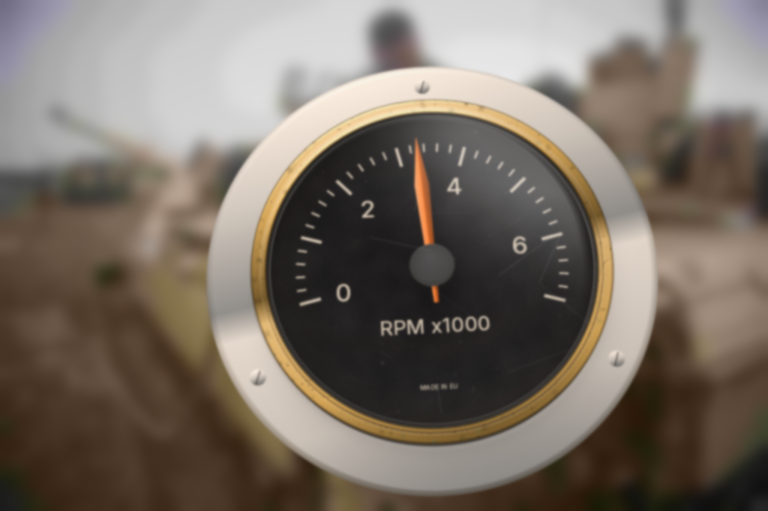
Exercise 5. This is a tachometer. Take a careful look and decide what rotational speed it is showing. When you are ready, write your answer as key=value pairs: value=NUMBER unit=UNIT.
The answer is value=3300 unit=rpm
